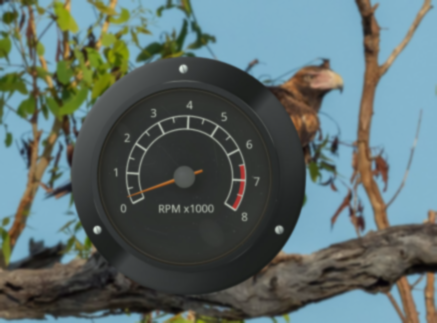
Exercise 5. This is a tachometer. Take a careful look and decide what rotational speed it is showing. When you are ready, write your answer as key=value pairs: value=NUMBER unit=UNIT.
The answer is value=250 unit=rpm
